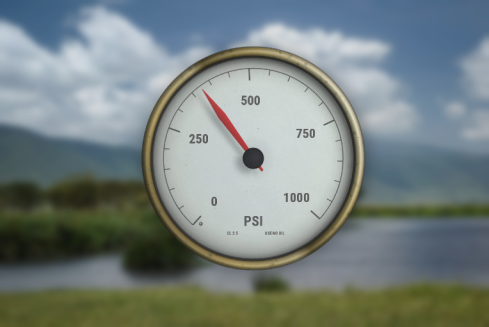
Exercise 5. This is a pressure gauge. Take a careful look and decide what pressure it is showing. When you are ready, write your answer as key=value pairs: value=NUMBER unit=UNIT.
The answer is value=375 unit=psi
